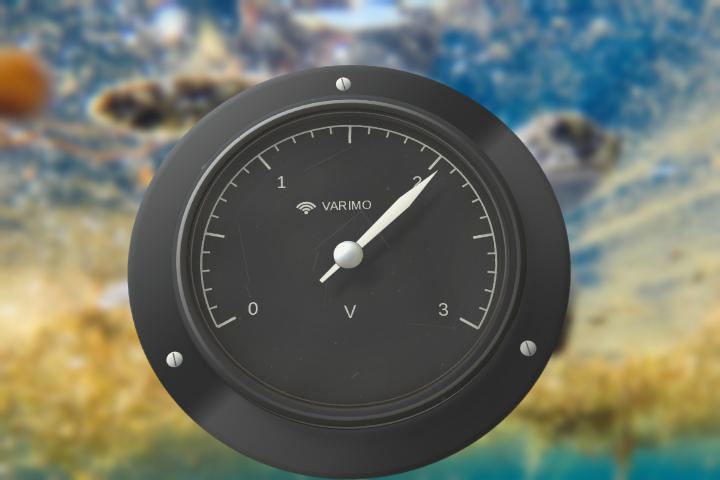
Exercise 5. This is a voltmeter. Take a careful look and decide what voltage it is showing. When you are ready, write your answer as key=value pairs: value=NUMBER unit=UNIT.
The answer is value=2.05 unit=V
